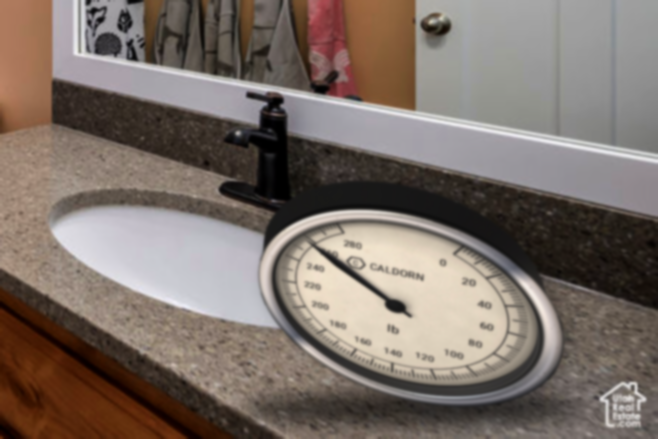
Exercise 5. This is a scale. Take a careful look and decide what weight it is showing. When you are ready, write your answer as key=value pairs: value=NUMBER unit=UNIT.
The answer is value=260 unit=lb
